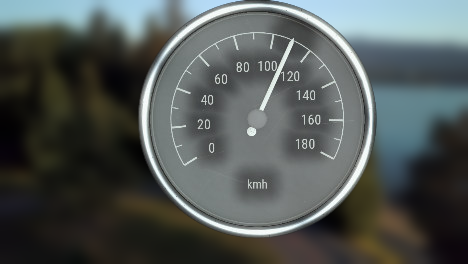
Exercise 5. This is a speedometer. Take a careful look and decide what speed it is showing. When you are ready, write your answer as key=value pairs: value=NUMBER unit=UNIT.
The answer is value=110 unit=km/h
